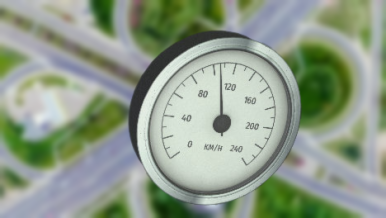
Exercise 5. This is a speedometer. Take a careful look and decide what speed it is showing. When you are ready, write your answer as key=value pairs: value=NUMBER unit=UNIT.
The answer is value=105 unit=km/h
